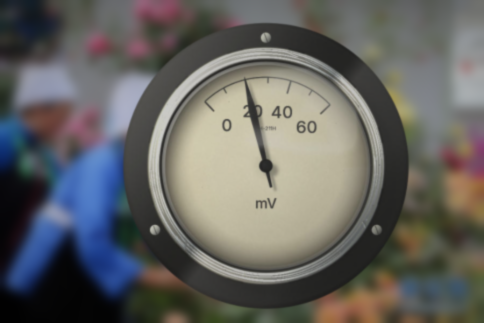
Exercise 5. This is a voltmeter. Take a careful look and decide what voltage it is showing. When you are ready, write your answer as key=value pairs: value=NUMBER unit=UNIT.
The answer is value=20 unit=mV
